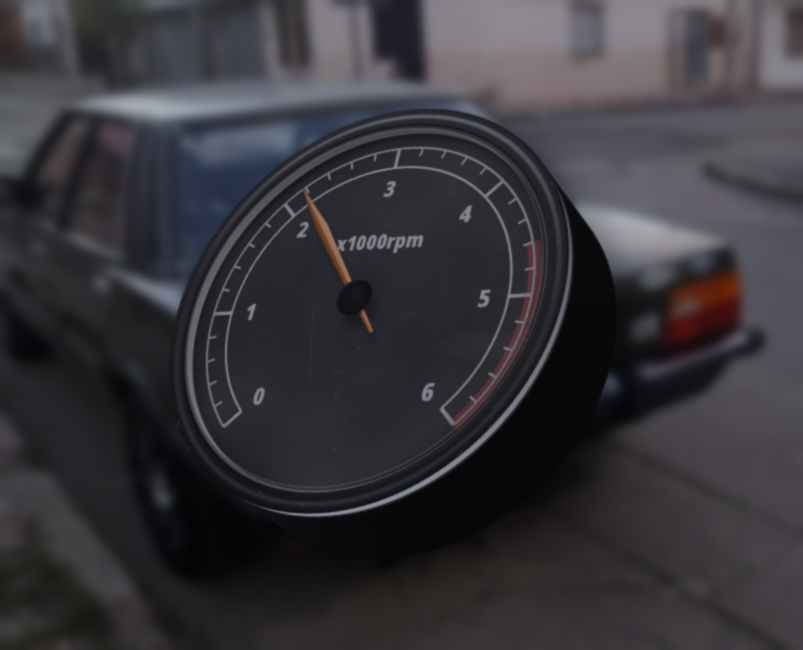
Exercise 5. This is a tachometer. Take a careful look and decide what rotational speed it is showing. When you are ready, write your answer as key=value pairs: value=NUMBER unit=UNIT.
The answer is value=2200 unit=rpm
